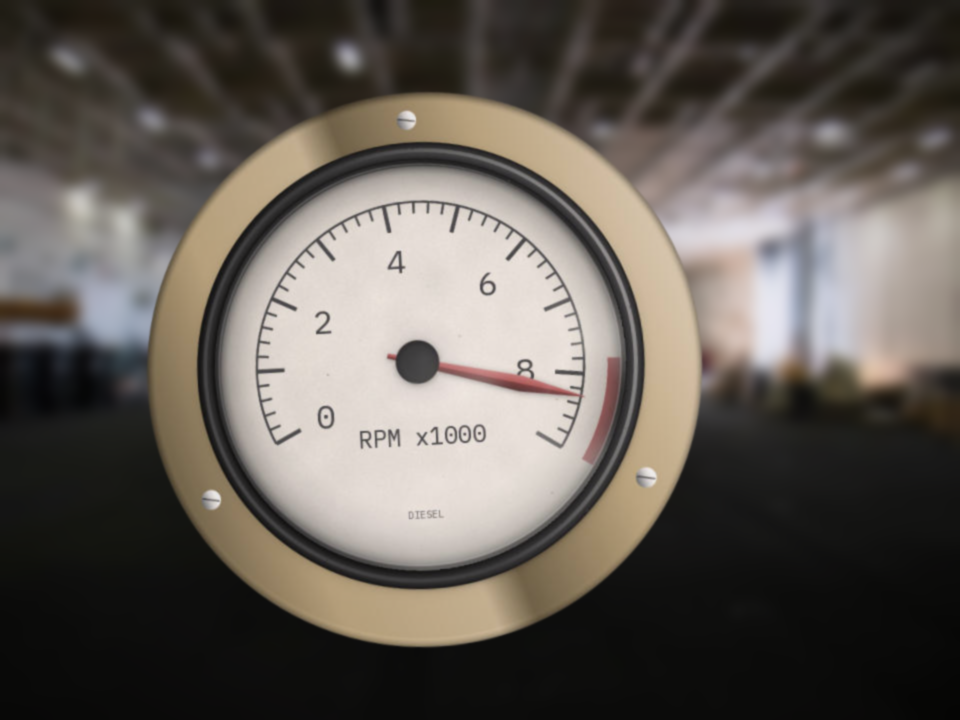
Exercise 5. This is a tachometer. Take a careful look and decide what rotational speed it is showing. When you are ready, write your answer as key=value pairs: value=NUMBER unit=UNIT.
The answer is value=8300 unit=rpm
